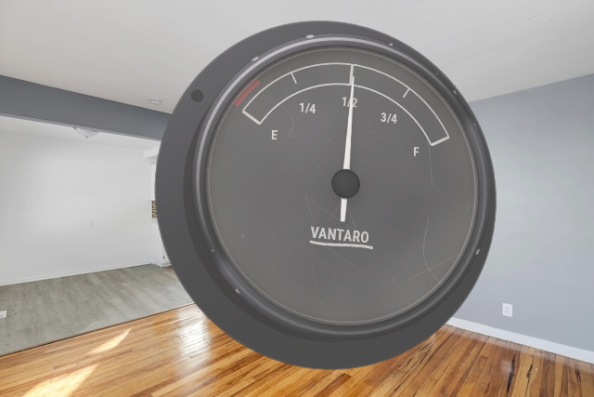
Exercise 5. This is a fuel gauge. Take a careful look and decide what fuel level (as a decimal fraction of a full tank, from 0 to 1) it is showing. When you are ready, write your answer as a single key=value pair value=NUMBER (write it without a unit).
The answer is value=0.5
